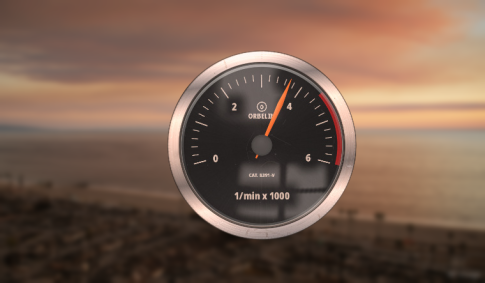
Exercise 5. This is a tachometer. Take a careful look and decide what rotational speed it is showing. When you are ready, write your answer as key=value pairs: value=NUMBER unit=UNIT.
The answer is value=3700 unit=rpm
